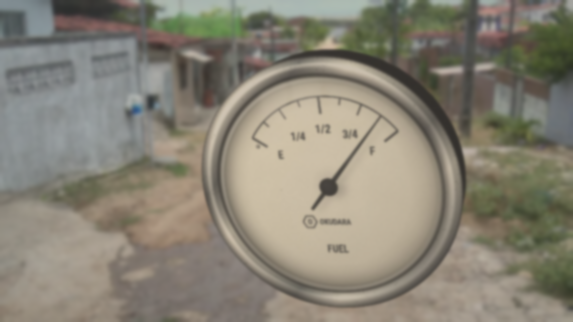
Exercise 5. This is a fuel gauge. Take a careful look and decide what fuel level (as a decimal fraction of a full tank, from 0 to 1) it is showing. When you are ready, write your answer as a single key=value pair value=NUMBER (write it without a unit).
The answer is value=0.875
